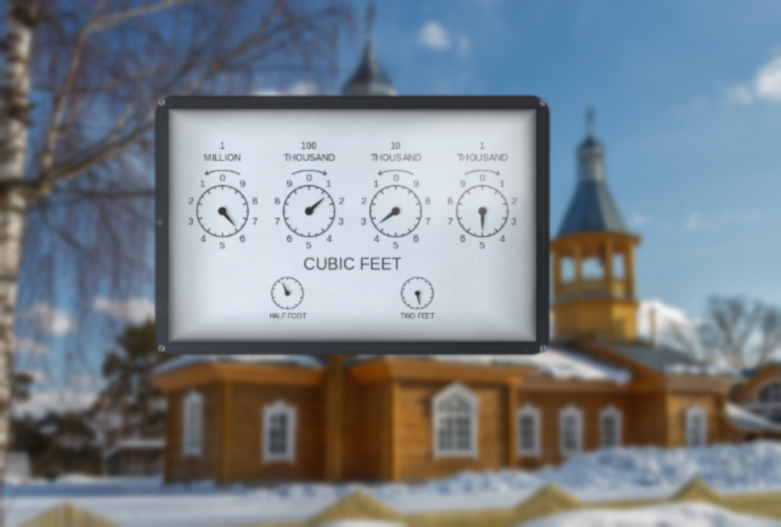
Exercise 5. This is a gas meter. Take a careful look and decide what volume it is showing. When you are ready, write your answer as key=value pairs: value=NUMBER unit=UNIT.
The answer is value=613500 unit=ft³
